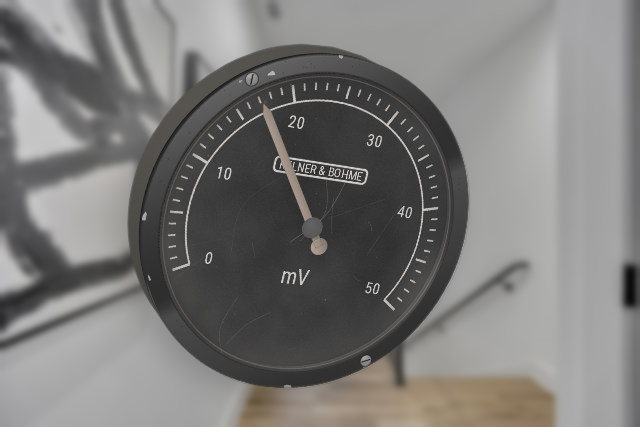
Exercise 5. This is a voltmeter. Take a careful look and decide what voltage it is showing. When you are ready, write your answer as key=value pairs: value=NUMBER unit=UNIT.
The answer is value=17 unit=mV
